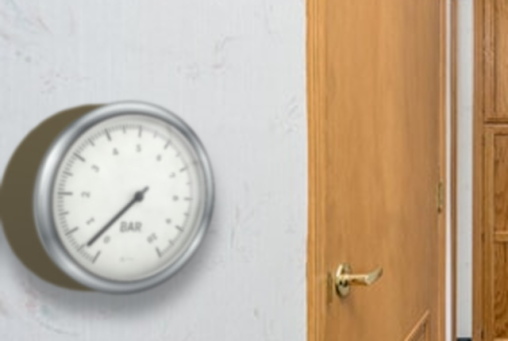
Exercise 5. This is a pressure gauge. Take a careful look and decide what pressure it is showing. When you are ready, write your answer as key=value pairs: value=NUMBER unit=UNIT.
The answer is value=0.5 unit=bar
